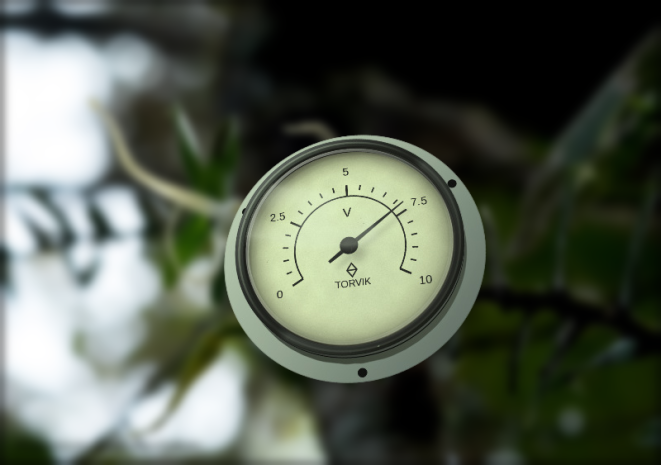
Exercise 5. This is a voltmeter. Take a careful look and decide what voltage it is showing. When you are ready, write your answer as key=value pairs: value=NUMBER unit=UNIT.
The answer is value=7.25 unit=V
